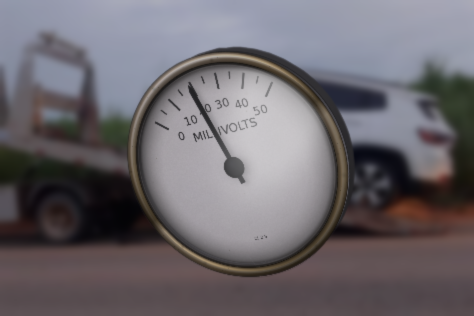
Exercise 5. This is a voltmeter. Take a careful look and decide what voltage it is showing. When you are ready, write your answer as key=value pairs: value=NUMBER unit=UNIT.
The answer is value=20 unit=mV
